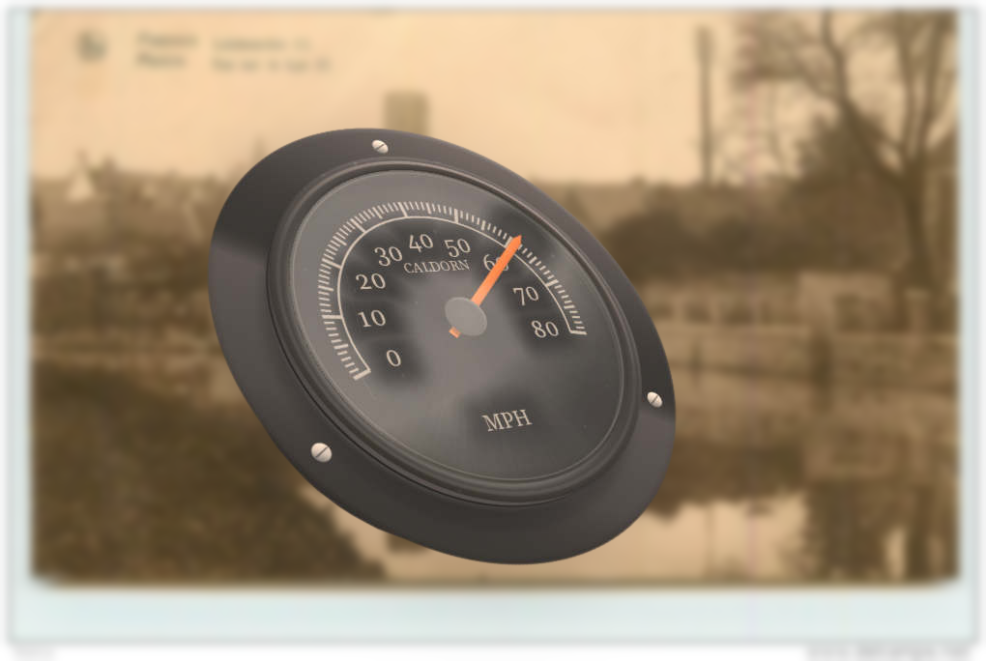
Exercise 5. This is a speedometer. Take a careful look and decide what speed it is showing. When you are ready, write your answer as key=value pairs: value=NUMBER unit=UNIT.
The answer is value=61 unit=mph
